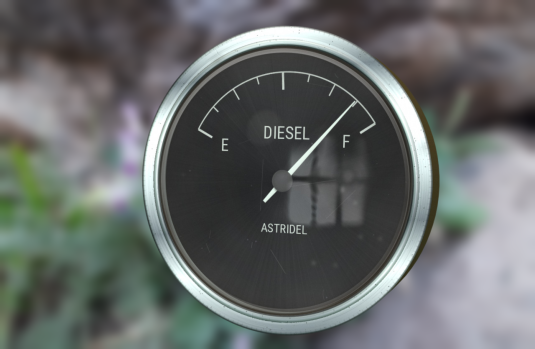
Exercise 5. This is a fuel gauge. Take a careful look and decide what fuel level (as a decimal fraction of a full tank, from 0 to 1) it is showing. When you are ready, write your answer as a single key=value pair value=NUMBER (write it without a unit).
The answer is value=0.875
